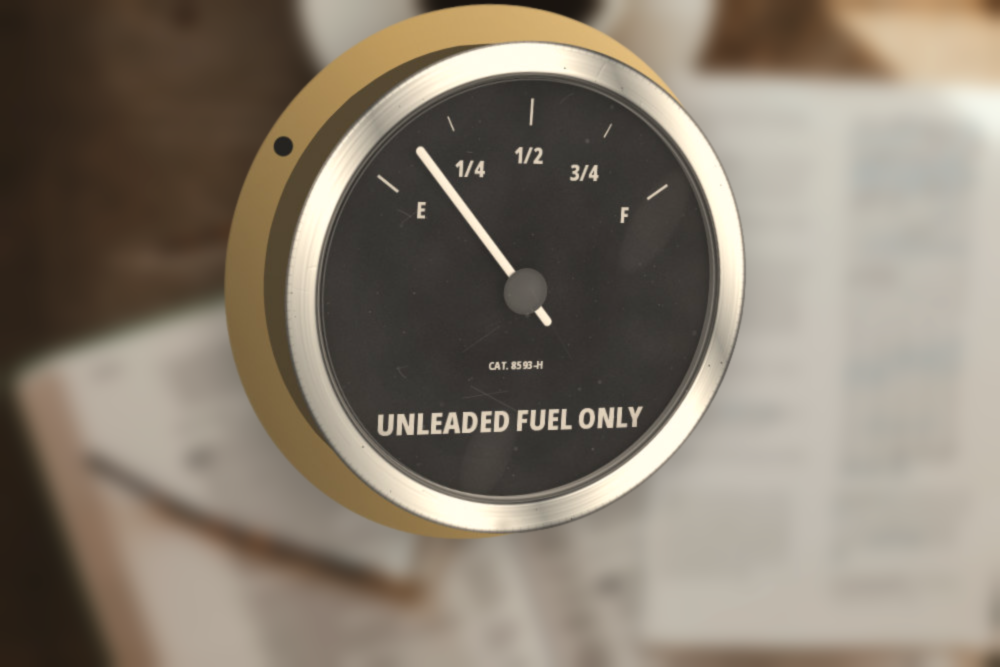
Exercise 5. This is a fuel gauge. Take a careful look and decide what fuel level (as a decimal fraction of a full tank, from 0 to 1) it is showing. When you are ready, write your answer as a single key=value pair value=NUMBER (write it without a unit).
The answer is value=0.125
